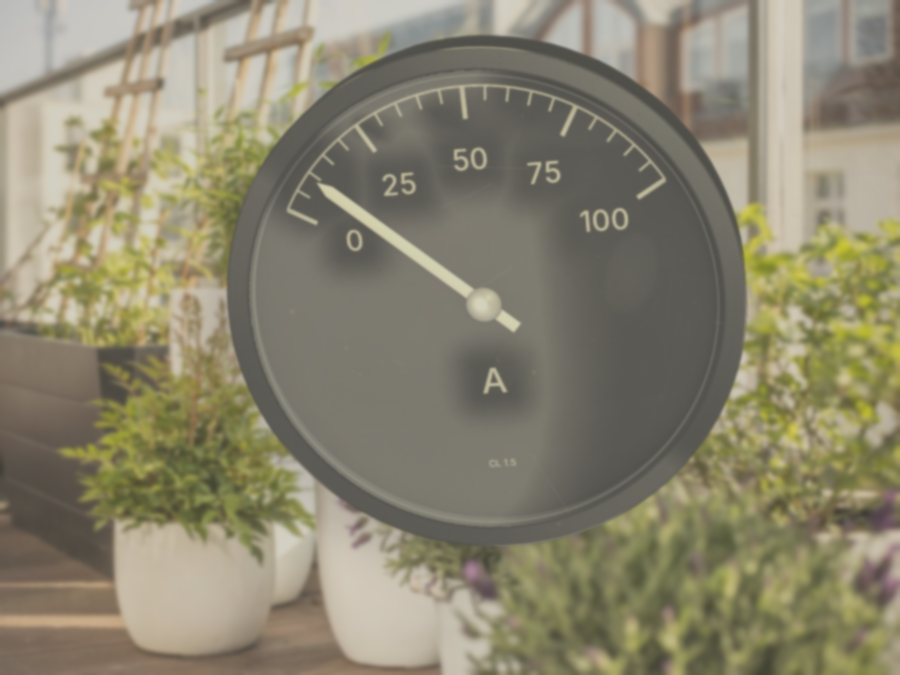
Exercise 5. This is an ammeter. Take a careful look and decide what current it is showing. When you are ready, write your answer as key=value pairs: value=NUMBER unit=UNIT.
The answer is value=10 unit=A
